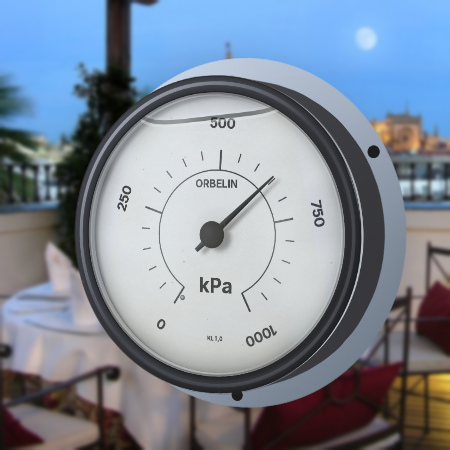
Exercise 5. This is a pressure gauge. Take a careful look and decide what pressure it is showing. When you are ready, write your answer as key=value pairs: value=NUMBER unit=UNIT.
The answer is value=650 unit=kPa
